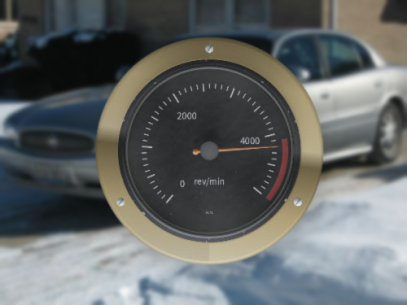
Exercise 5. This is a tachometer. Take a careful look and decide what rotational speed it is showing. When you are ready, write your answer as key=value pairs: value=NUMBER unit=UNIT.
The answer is value=4200 unit=rpm
